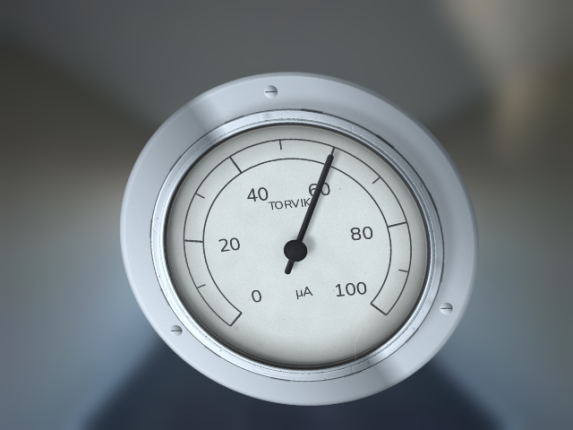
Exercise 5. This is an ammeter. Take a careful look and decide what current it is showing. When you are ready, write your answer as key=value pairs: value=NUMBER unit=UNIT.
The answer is value=60 unit=µA
